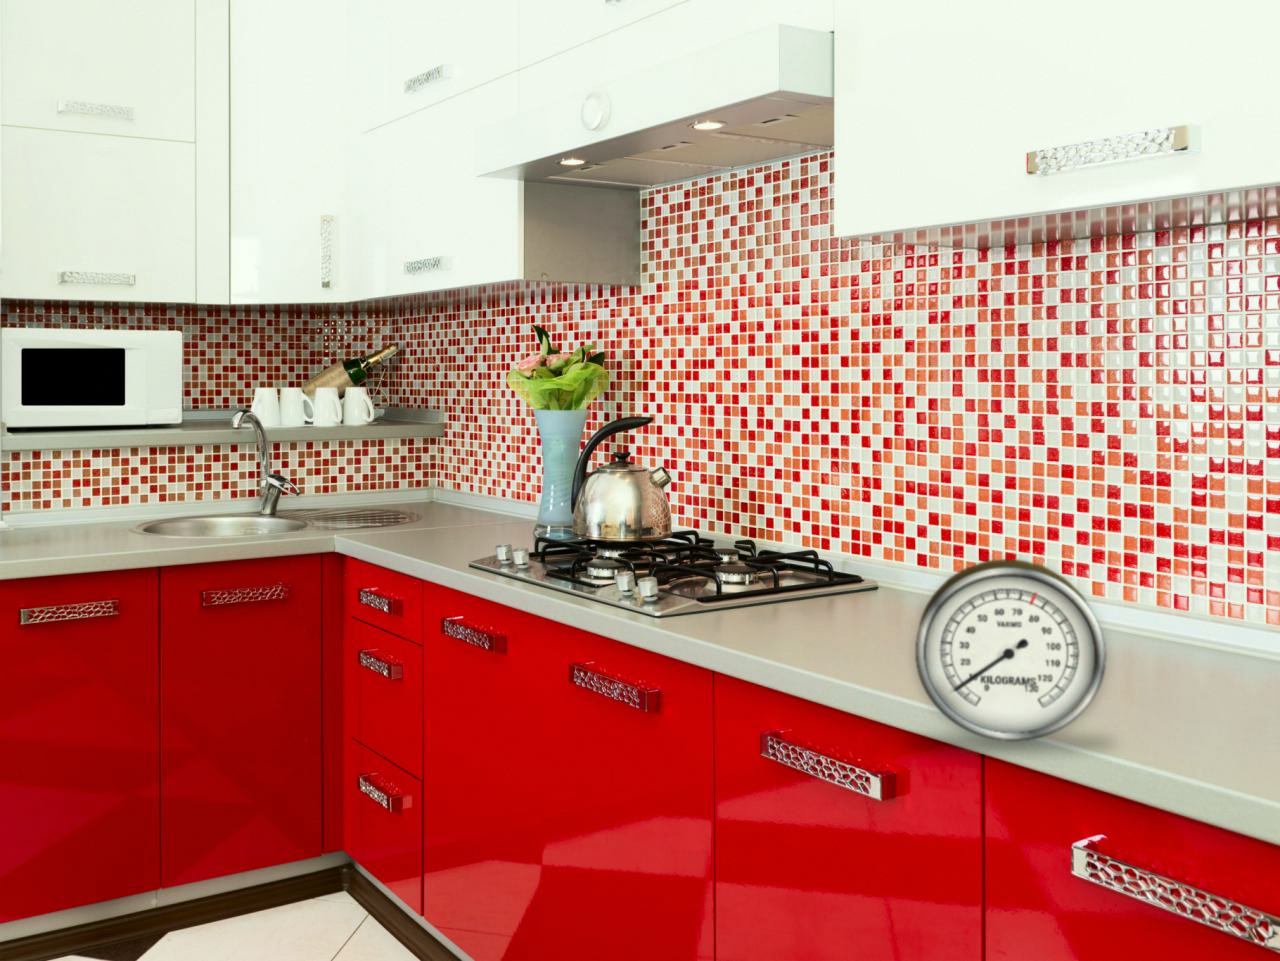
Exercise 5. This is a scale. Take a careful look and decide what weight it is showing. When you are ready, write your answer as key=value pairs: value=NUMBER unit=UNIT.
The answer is value=10 unit=kg
